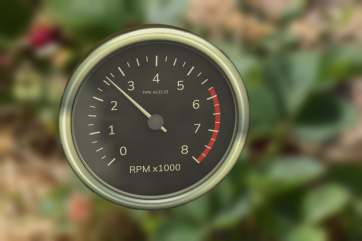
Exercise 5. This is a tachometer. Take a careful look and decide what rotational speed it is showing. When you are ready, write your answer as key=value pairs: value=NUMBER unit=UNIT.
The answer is value=2625 unit=rpm
